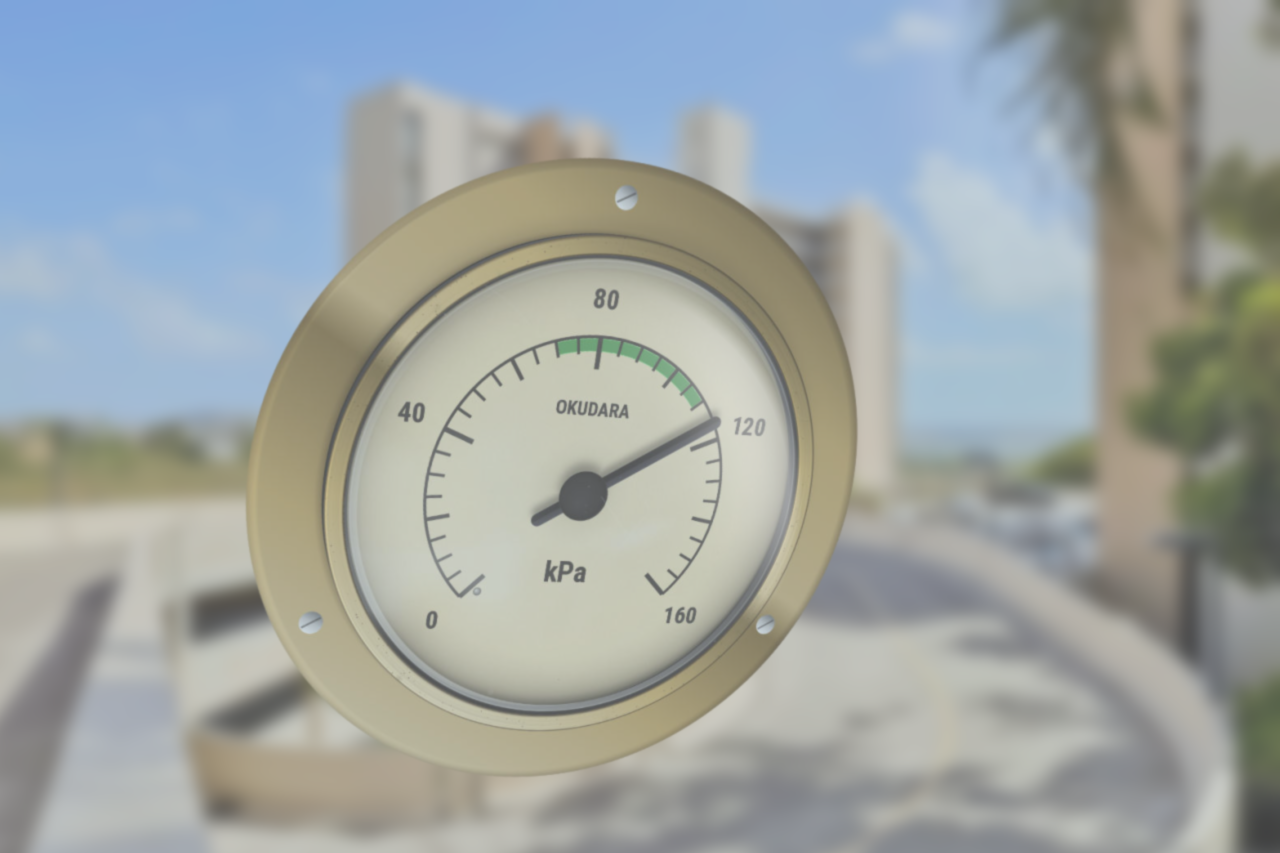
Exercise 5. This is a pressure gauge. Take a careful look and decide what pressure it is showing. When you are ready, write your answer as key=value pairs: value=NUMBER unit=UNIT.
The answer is value=115 unit=kPa
